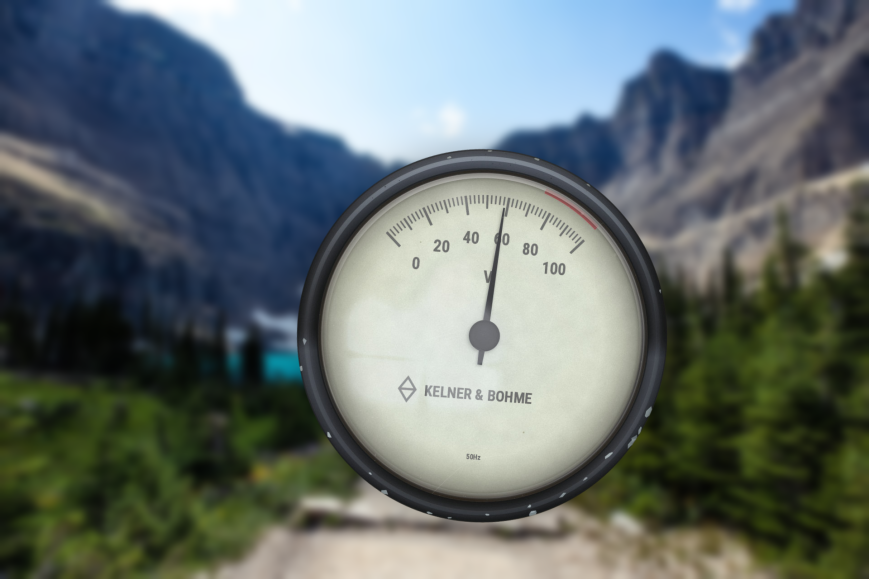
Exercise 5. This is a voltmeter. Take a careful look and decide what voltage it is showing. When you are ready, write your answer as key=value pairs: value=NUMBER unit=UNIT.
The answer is value=58 unit=V
